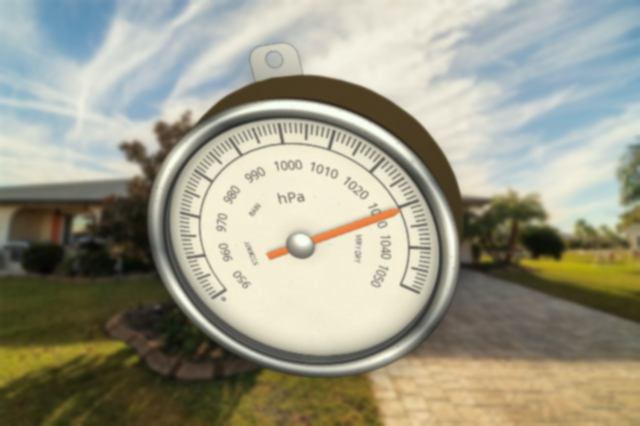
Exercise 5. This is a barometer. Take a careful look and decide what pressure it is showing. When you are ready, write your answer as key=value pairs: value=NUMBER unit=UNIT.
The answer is value=1030 unit=hPa
